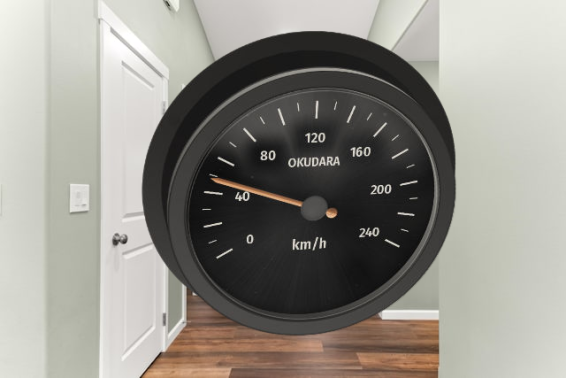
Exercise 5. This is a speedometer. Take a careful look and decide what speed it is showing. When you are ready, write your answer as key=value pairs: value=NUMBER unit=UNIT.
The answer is value=50 unit=km/h
